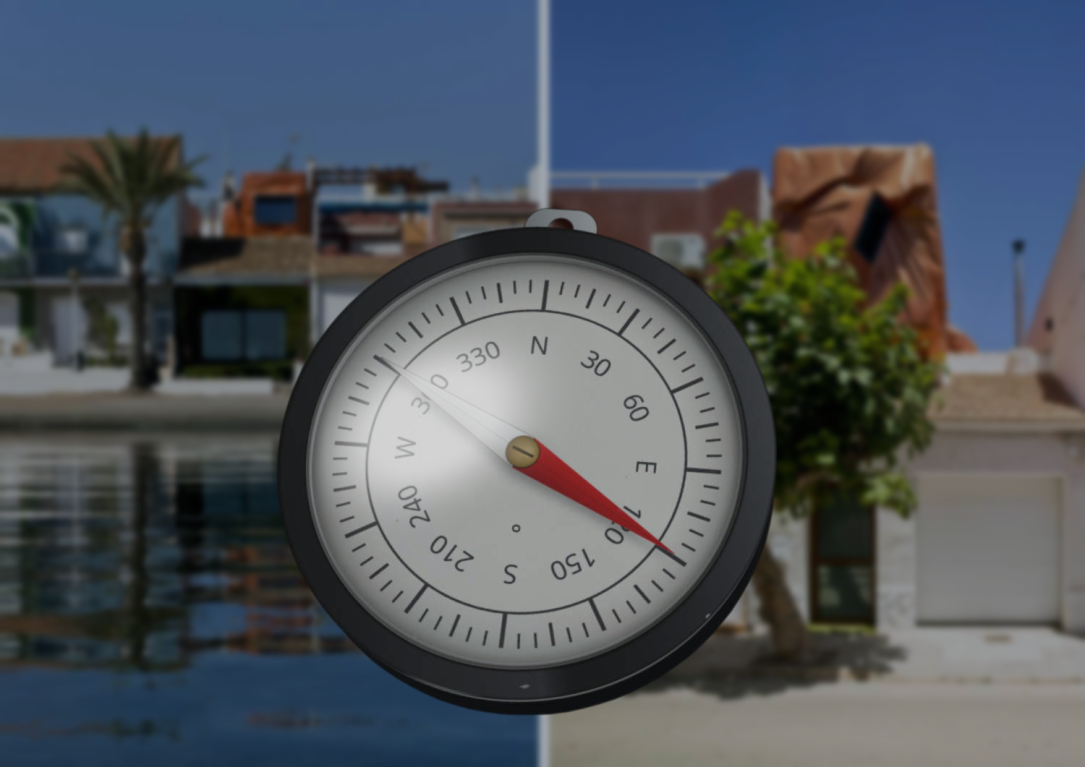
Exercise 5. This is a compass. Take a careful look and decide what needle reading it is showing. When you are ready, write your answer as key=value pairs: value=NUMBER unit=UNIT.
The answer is value=120 unit=°
